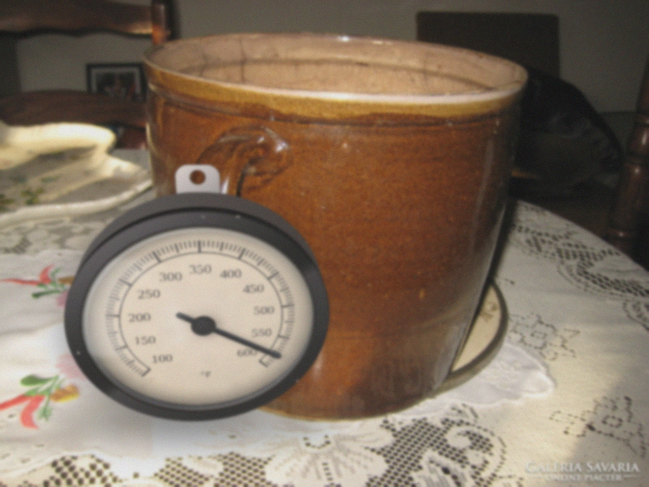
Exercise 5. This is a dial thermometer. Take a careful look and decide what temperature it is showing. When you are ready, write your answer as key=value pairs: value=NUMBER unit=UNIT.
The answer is value=575 unit=°F
